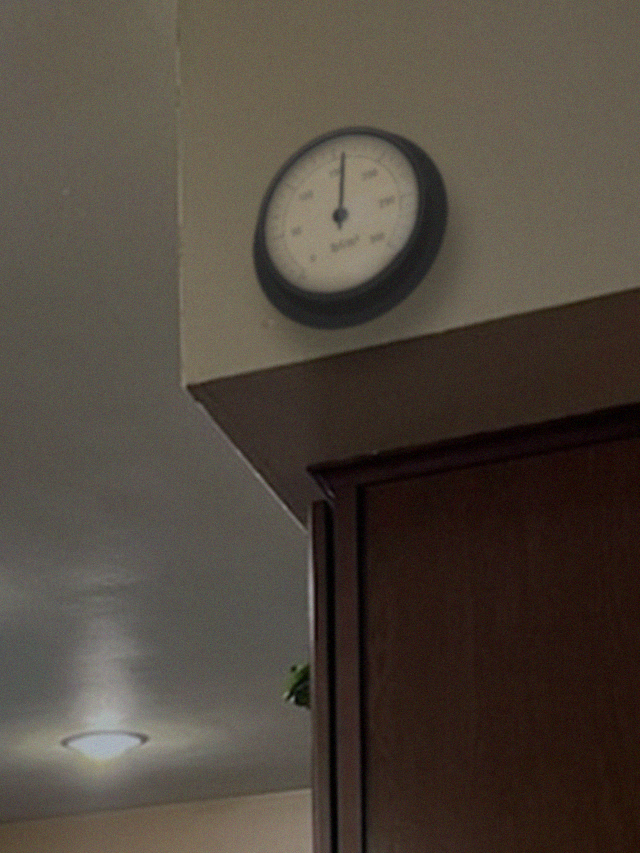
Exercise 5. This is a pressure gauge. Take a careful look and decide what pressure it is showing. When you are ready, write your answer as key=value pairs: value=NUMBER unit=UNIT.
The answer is value=160 unit=psi
